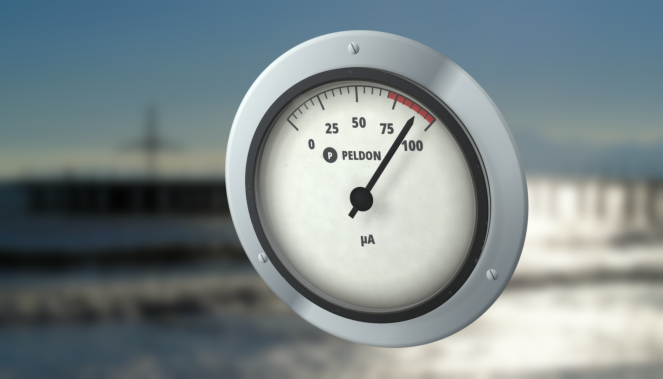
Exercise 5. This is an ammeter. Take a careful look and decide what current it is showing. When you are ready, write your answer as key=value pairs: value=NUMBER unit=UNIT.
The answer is value=90 unit=µA
